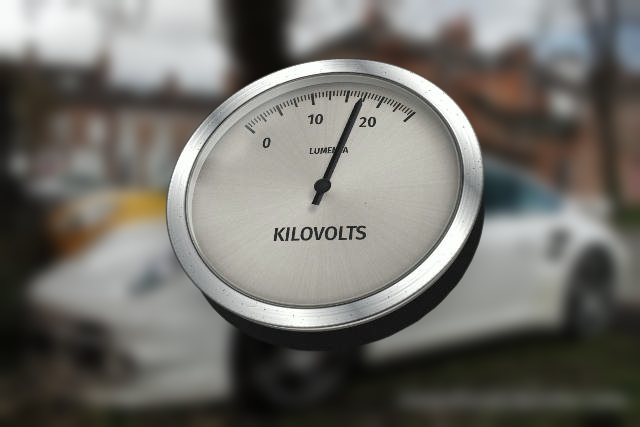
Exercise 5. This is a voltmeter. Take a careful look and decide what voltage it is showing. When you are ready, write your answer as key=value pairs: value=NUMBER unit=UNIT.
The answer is value=17.5 unit=kV
